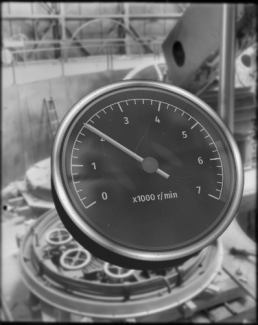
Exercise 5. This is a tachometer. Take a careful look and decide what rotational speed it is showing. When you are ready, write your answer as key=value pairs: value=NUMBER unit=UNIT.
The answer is value=2000 unit=rpm
